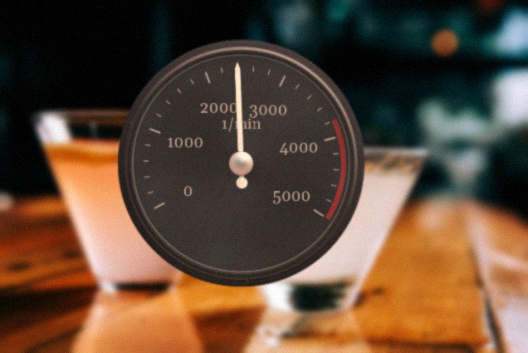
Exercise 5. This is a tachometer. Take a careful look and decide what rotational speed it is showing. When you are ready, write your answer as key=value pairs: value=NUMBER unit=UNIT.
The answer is value=2400 unit=rpm
